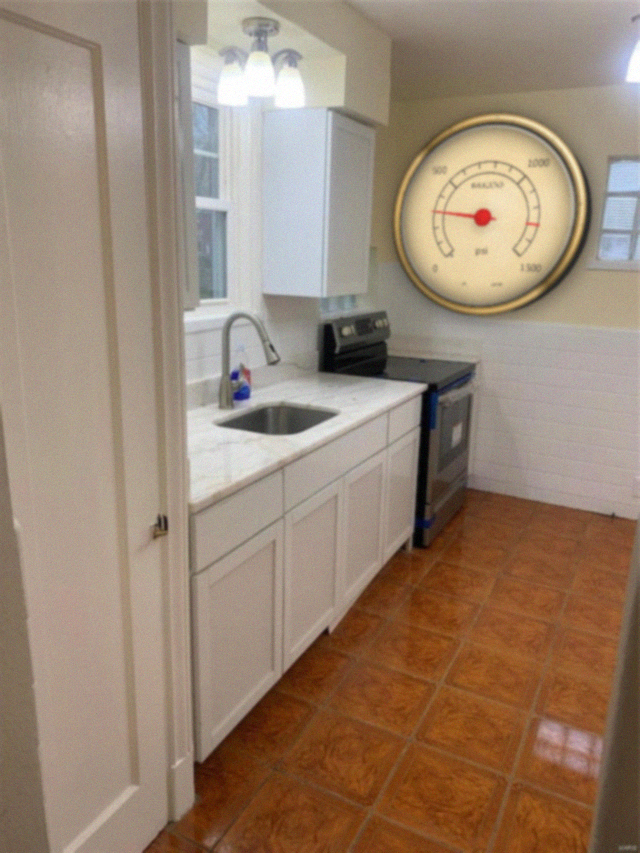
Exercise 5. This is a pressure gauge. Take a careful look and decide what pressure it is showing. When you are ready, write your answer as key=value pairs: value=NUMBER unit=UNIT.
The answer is value=300 unit=psi
